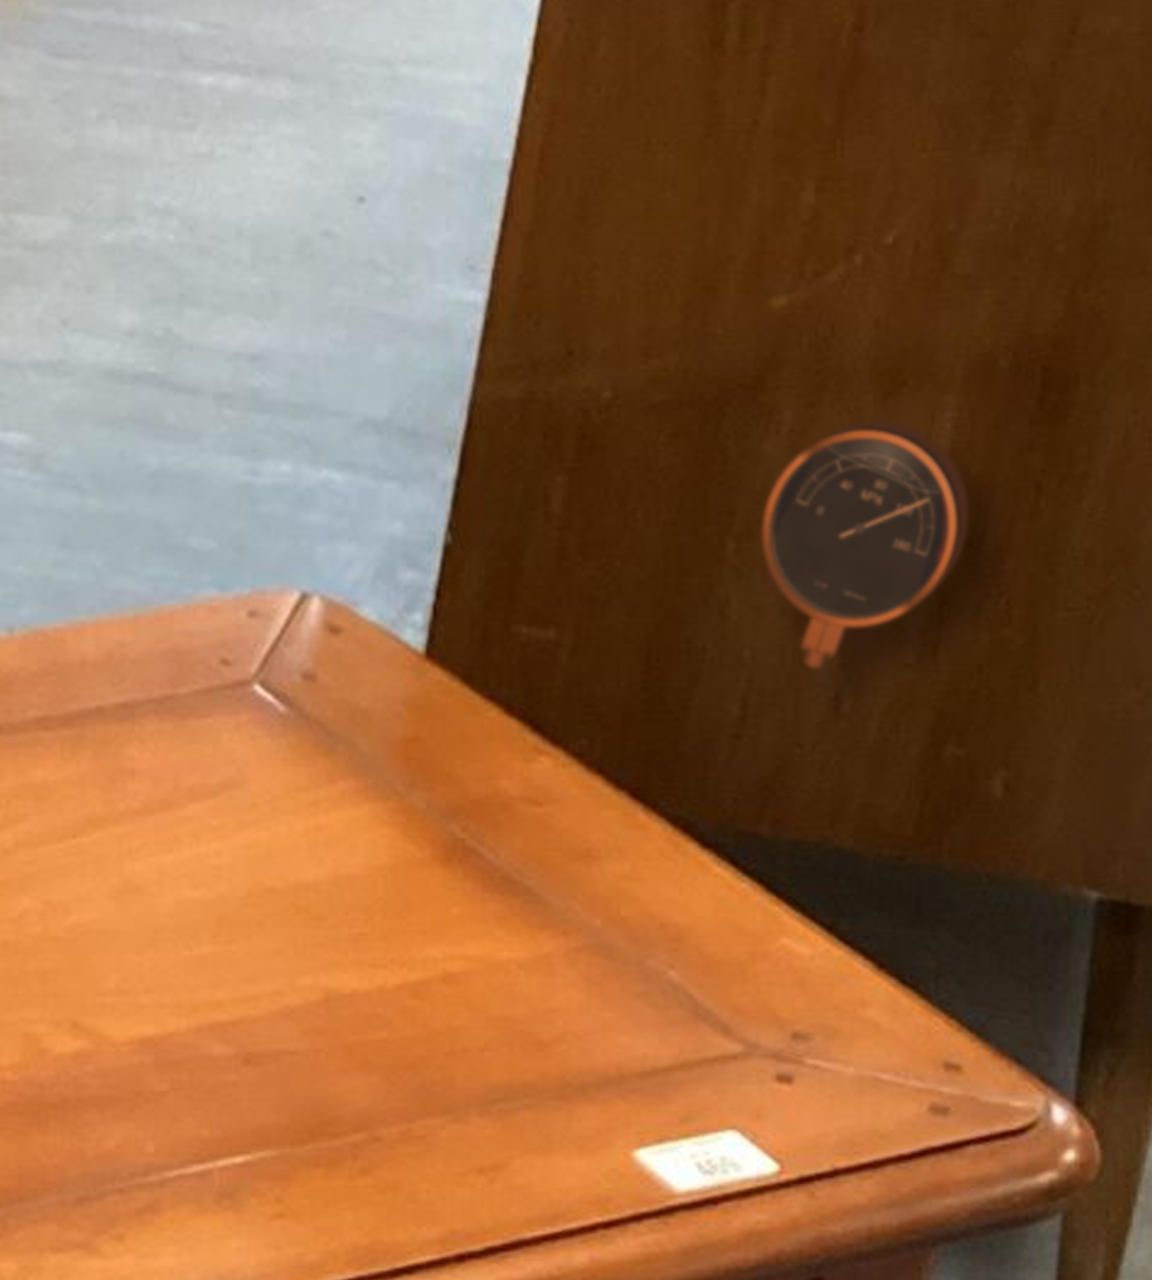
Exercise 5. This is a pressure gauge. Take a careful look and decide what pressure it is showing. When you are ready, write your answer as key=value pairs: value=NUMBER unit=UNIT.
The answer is value=120 unit=kPa
